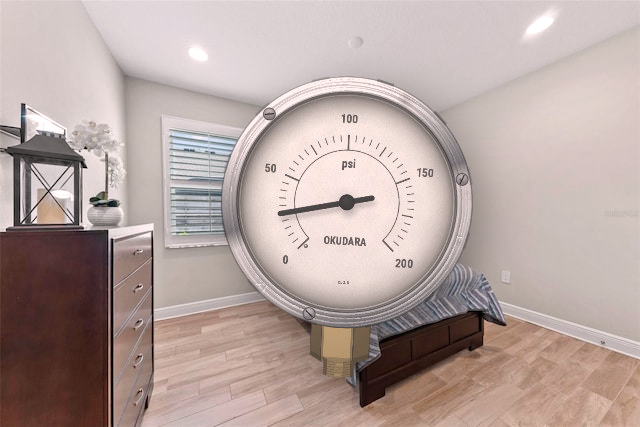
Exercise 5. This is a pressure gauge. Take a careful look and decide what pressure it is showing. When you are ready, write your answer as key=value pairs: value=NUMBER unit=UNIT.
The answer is value=25 unit=psi
